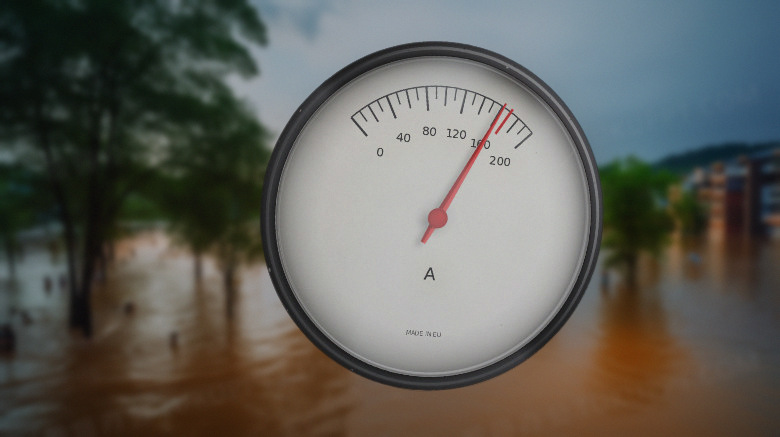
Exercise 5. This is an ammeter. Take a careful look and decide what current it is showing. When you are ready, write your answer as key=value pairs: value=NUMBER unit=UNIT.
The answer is value=160 unit=A
